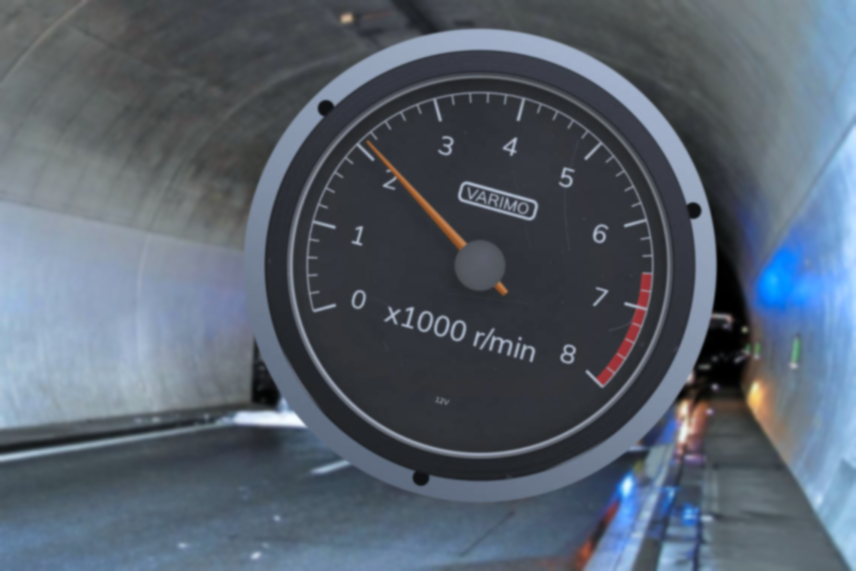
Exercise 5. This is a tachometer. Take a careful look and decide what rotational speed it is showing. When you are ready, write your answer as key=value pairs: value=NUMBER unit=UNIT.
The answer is value=2100 unit=rpm
